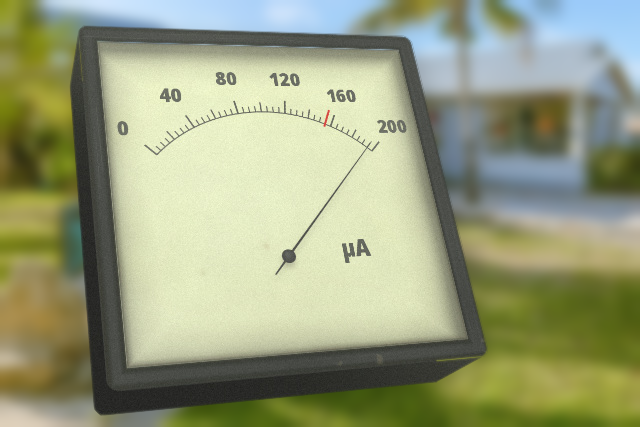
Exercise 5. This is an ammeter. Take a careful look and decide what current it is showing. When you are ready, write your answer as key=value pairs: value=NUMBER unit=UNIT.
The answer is value=195 unit=µA
